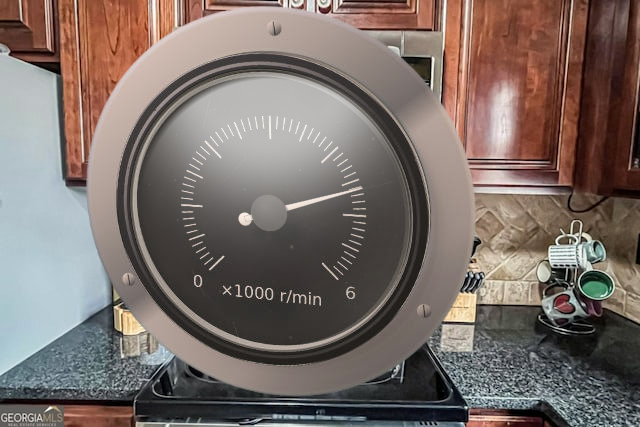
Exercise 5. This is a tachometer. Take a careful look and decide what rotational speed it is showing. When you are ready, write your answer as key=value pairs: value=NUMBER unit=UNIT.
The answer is value=4600 unit=rpm
